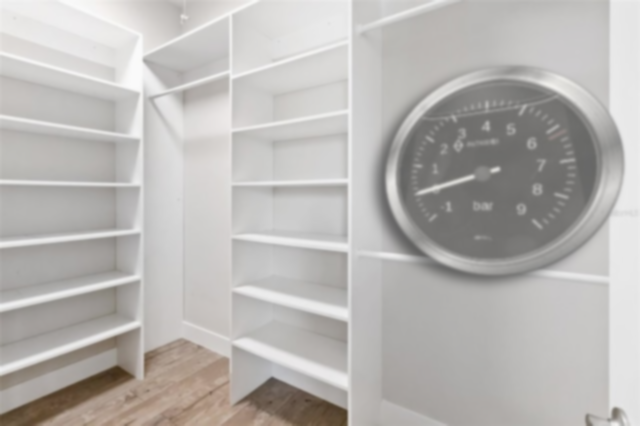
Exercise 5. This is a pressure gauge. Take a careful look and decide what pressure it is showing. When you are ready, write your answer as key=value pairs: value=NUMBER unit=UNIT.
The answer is value=0 unit=bar
